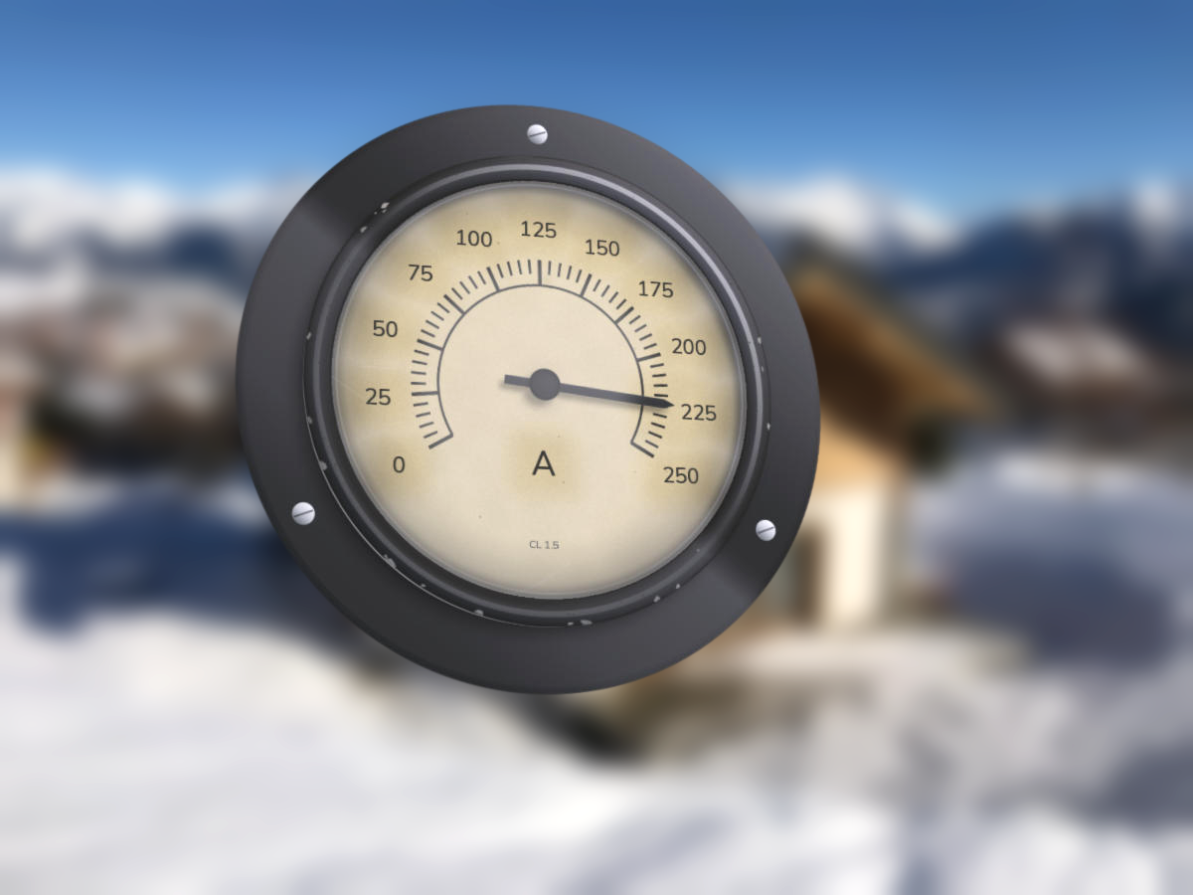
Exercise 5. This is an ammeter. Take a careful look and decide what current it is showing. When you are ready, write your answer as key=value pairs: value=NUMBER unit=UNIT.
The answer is value=225 unit=A
